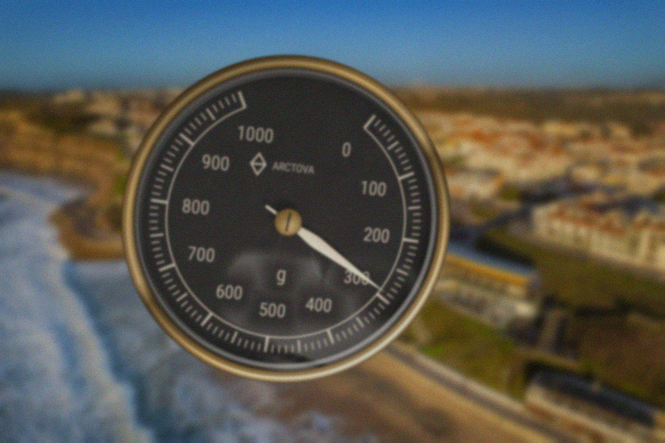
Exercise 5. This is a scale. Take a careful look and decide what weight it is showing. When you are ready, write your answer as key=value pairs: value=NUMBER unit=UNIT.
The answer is value=290 unit=g
